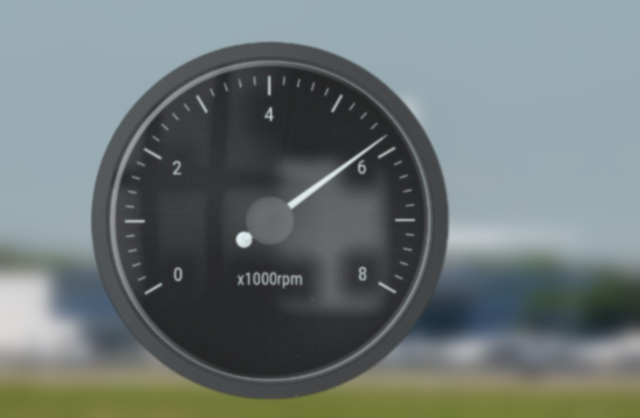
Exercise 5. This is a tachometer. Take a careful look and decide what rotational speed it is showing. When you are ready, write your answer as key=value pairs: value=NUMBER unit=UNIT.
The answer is value=5800 unit=rpm
